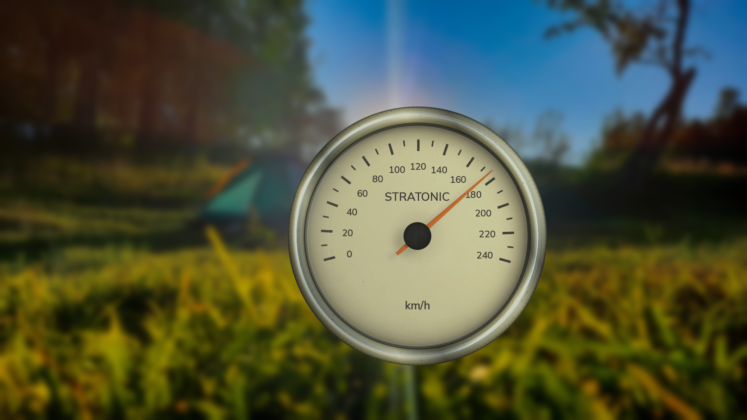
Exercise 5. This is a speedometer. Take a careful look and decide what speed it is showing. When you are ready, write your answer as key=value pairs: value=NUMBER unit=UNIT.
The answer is value=175 unit=km/h
